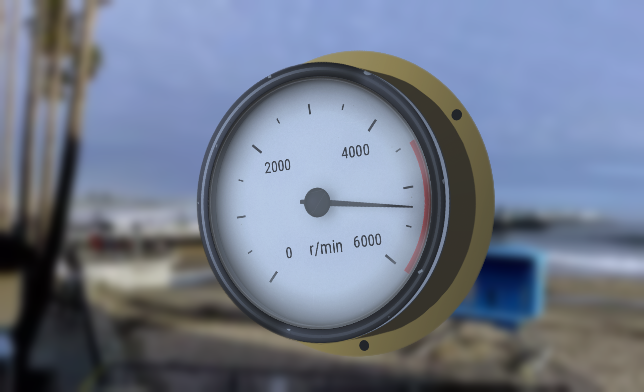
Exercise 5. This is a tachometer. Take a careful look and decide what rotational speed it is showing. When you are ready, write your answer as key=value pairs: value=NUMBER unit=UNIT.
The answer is value=5250 unit=rpm
